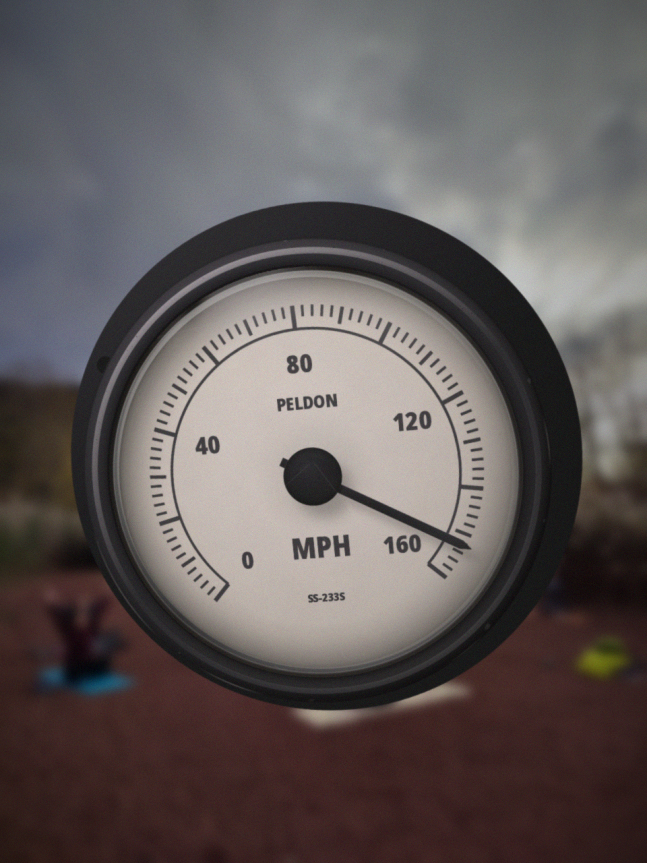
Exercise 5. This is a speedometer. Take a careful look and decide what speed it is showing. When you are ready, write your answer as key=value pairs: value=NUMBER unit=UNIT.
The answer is value=152 unit=mph
